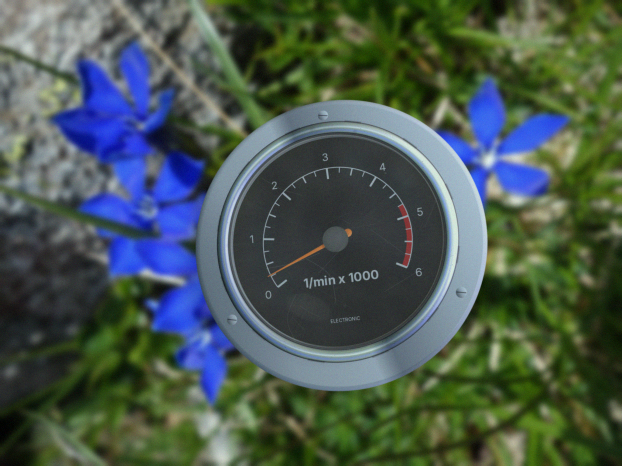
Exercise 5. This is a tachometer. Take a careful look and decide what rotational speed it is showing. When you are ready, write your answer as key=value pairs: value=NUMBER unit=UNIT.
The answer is value=250 unit=rpm
